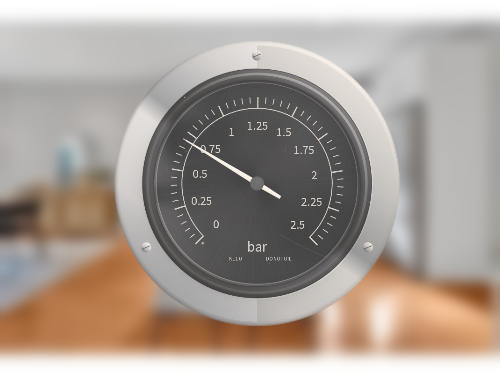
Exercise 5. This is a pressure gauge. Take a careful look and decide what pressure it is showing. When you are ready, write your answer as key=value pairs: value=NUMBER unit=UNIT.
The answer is value=0.7 unit=bar
